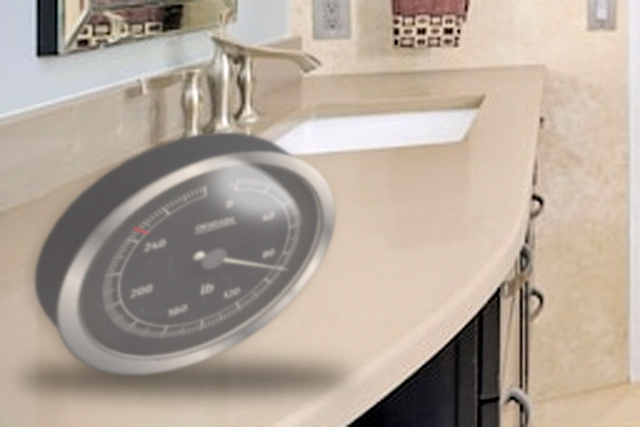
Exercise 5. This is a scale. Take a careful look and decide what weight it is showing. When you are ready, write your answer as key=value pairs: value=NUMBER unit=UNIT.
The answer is value=90 unit=lb
